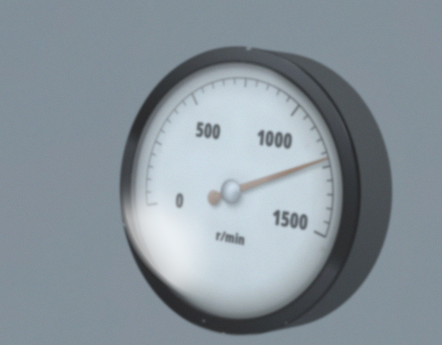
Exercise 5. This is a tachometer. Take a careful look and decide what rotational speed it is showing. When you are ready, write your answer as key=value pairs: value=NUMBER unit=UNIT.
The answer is value=1225 unit=rpm
